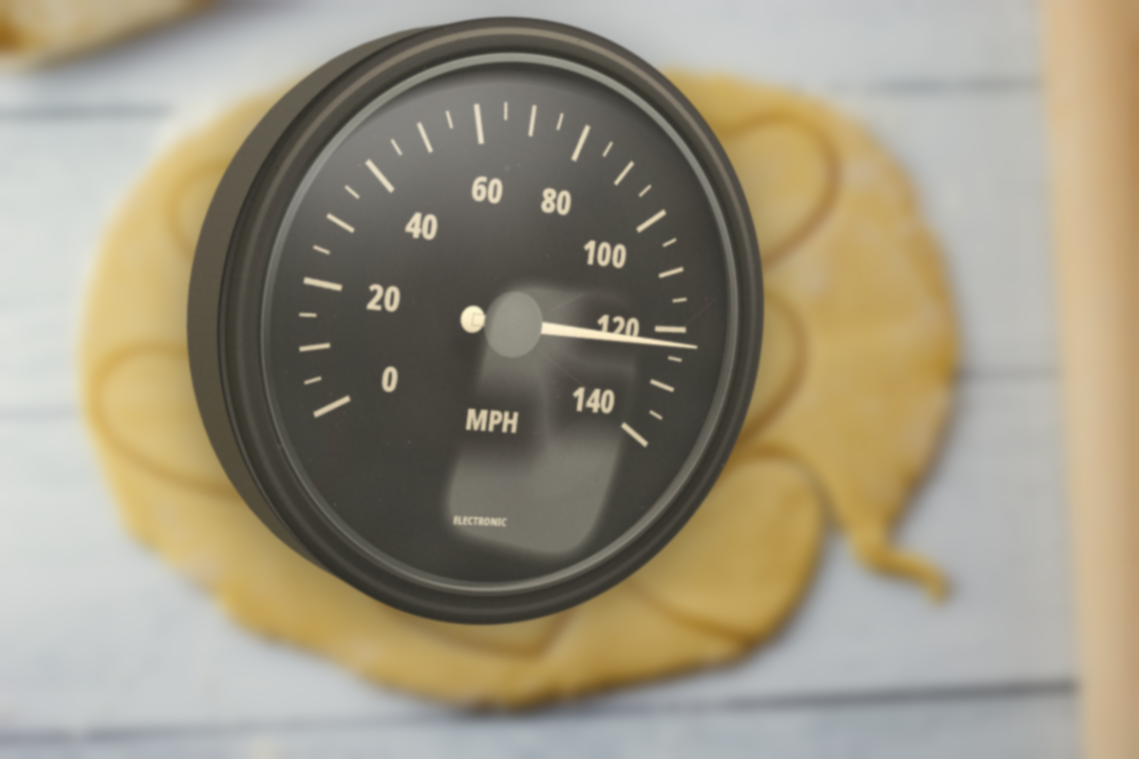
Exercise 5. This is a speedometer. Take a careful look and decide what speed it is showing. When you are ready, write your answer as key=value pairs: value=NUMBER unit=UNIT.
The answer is value=122.5 unit=mph
